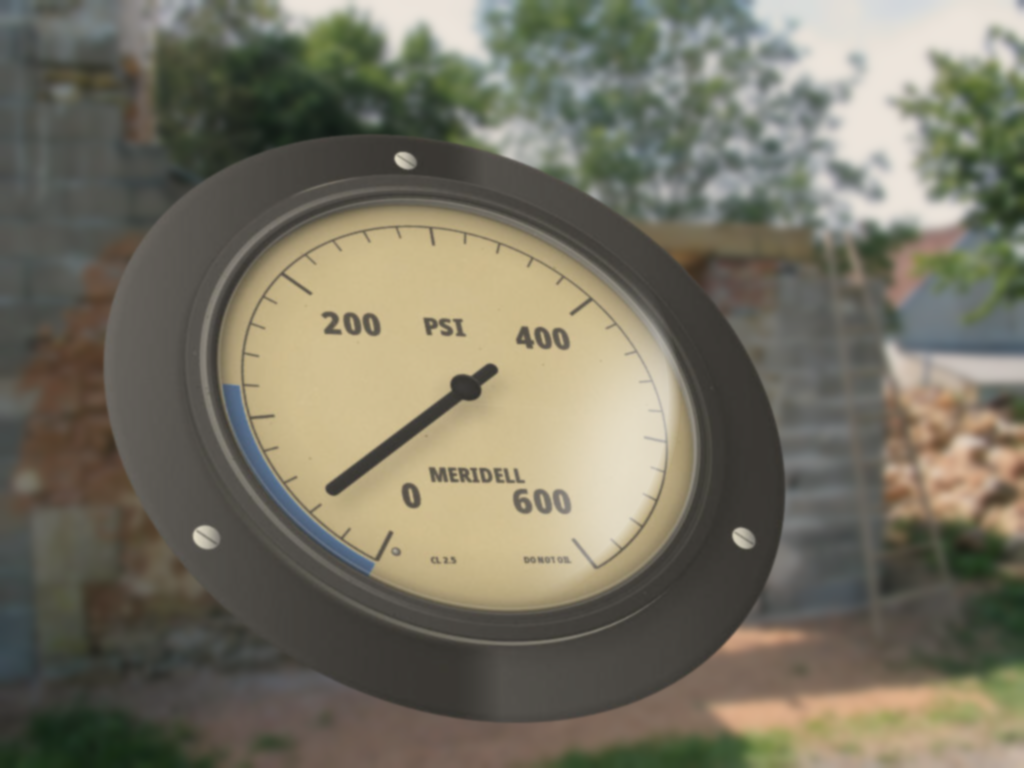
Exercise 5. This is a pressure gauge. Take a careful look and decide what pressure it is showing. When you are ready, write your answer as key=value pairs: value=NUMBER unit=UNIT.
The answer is value=40 unit=psi
